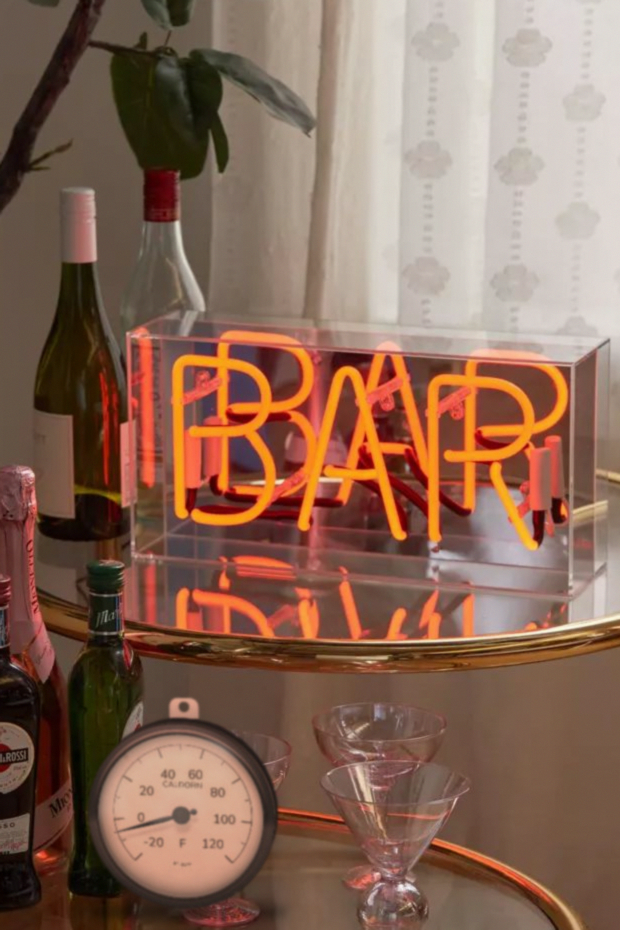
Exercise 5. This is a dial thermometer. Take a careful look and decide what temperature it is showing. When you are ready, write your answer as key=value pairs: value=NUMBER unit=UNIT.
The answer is value=-5 unit=°F
